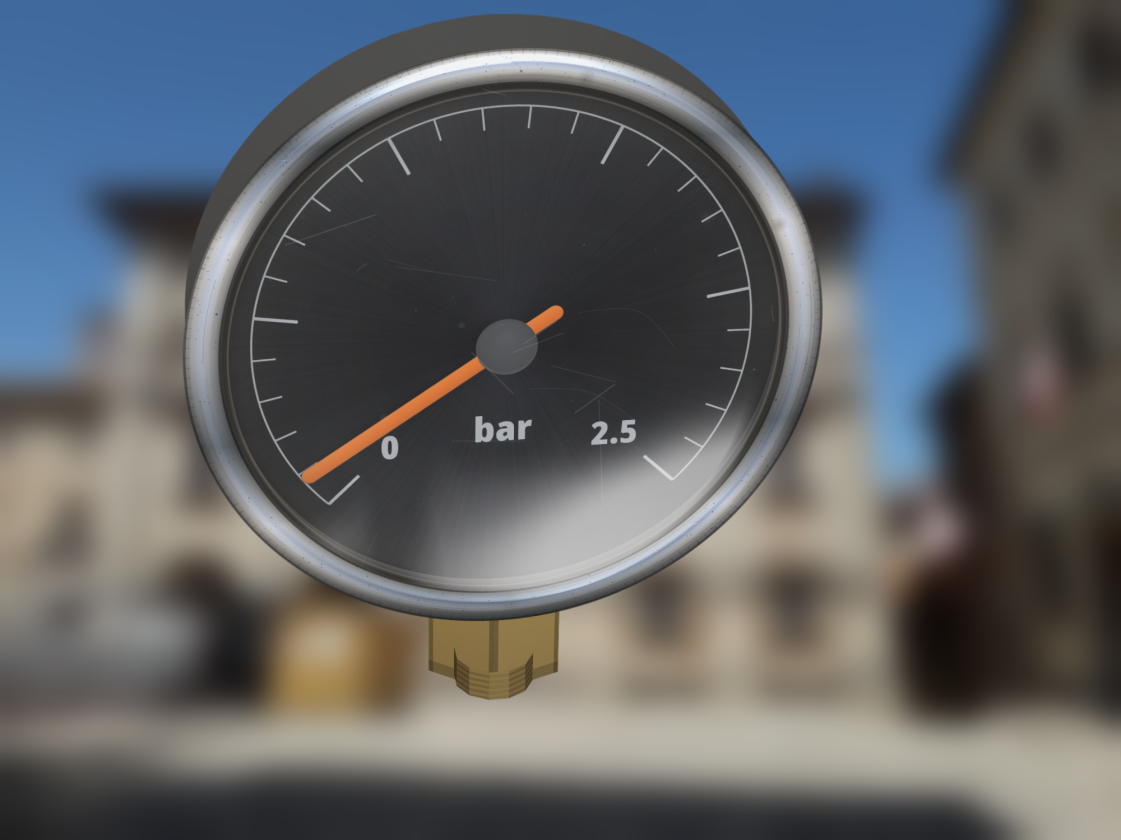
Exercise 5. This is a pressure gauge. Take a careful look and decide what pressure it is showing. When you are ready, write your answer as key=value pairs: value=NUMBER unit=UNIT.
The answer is value=0.1 unit=bar
